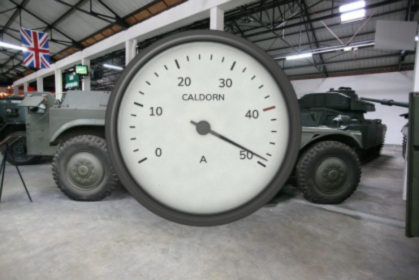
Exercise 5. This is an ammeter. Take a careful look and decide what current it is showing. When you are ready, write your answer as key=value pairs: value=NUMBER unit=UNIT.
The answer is value=49 unit=A
